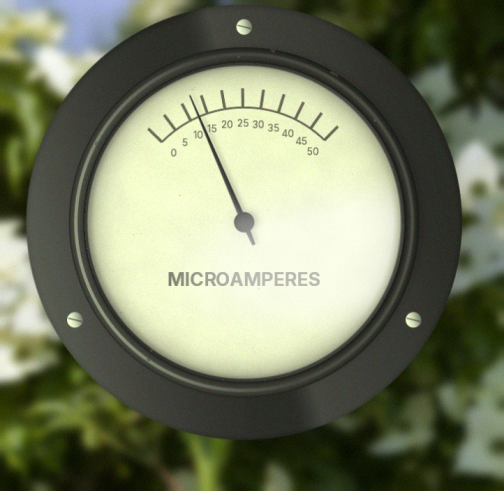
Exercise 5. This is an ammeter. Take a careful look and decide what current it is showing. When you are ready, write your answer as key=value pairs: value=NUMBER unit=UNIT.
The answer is value=12.5 unit=µA
